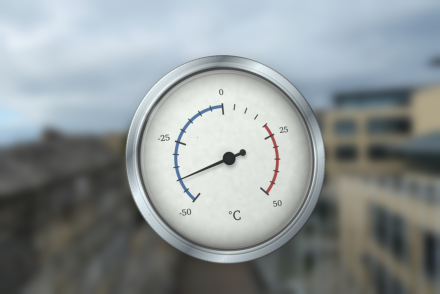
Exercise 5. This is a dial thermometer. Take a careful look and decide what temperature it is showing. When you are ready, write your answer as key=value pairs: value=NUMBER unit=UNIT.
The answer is value=-40 unit=°C
